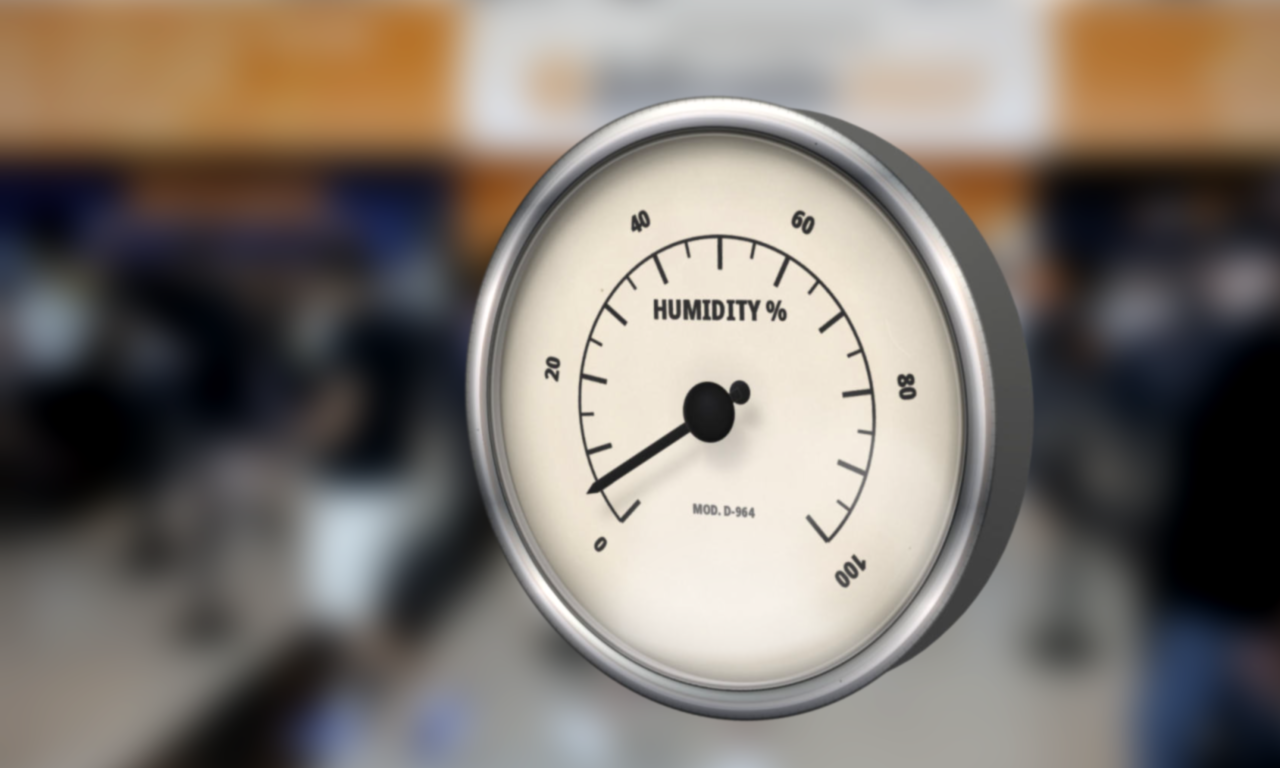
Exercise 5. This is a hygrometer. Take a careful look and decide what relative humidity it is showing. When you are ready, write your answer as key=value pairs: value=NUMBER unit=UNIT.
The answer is value=5 unit=%
